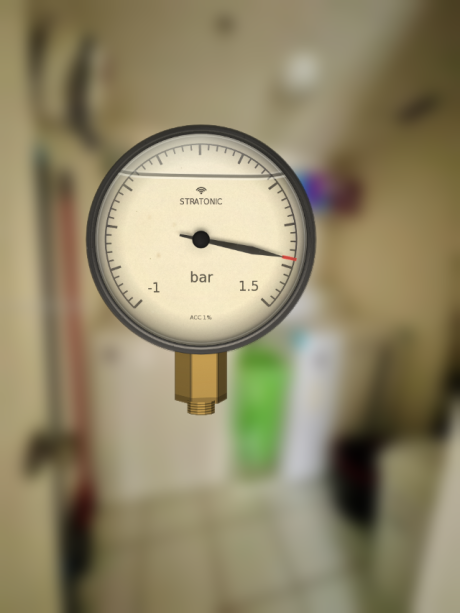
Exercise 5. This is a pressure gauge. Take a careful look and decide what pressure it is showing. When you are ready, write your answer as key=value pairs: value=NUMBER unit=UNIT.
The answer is value=1.2 unit=bar
